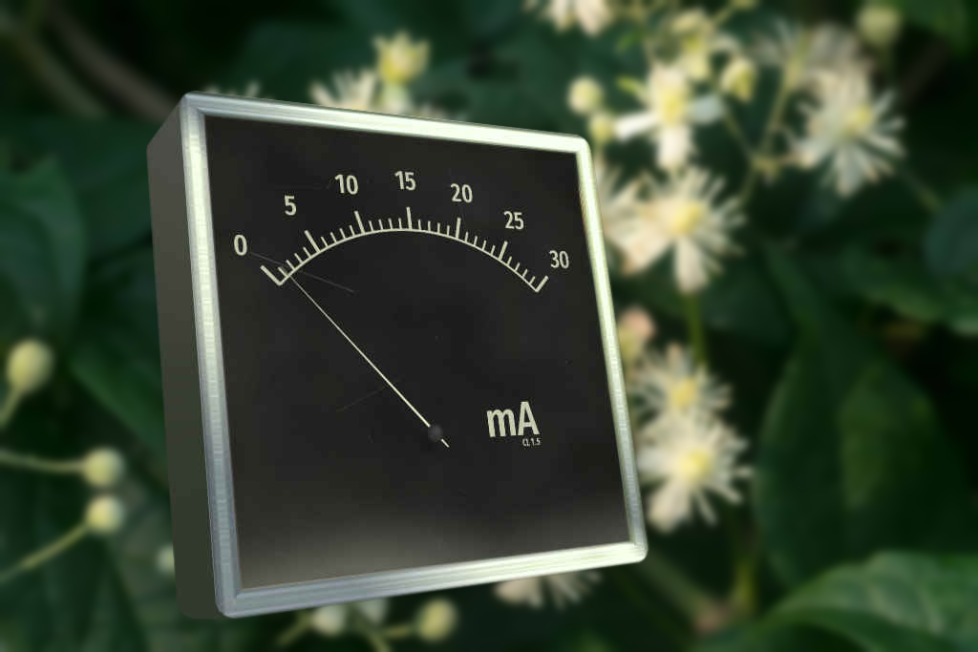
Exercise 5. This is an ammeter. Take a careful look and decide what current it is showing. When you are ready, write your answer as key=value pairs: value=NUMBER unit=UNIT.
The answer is value=1 unit=mA
